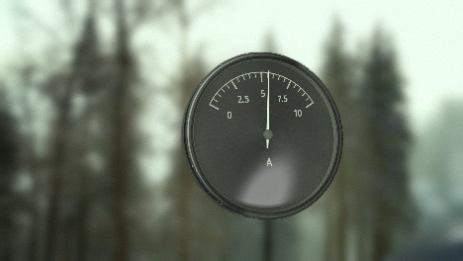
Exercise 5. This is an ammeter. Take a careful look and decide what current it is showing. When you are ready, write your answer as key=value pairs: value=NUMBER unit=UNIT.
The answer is value=5.5 unit=A
